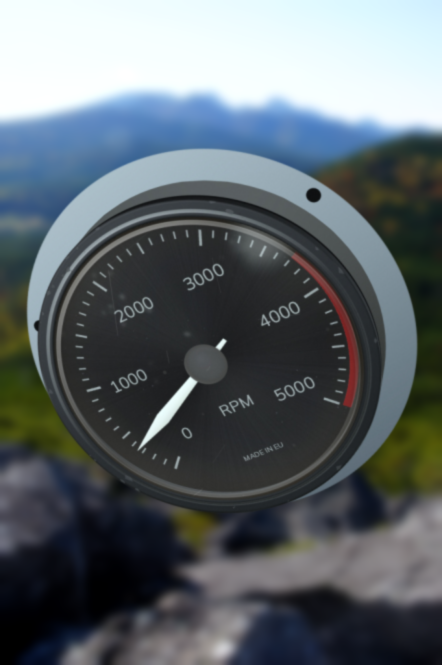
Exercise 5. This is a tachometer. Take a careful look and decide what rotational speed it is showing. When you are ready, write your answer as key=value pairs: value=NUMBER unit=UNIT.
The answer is value=350 unit=rpm
